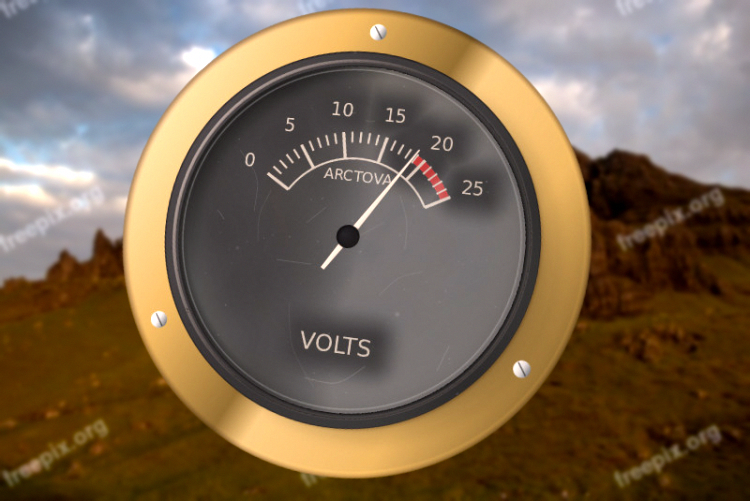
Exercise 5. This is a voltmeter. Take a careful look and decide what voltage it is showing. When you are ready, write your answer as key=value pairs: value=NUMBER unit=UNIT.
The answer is value=19 unit=V
